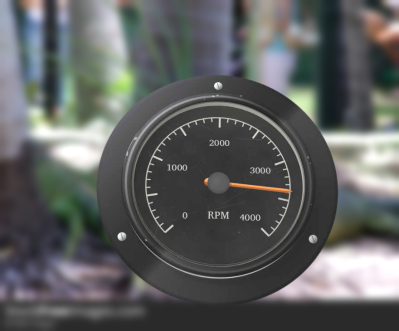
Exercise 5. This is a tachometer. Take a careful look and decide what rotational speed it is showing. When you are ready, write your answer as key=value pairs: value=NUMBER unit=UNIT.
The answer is value=3400 unit=rpm
